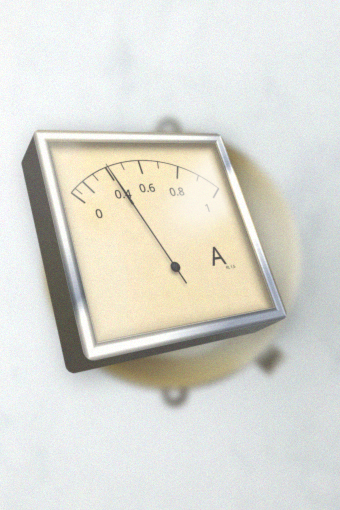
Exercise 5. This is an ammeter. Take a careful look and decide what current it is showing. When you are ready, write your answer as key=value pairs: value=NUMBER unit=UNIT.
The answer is value=0.4 unit=A
